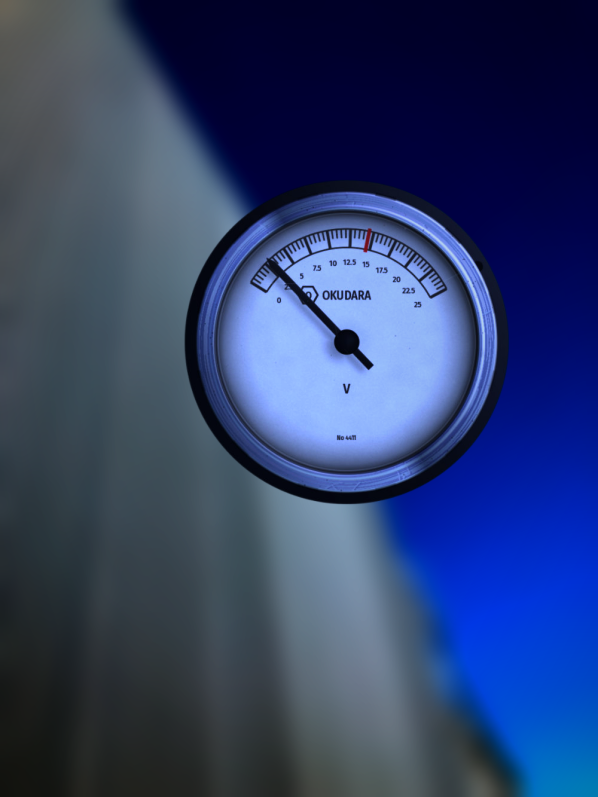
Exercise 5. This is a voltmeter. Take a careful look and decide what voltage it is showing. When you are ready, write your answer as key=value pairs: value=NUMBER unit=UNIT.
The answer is value=3 unit=V
